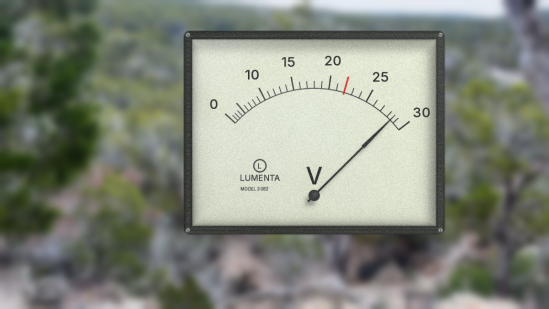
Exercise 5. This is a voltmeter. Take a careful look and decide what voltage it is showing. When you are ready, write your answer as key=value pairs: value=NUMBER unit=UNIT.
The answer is value=28.5 unit=V
